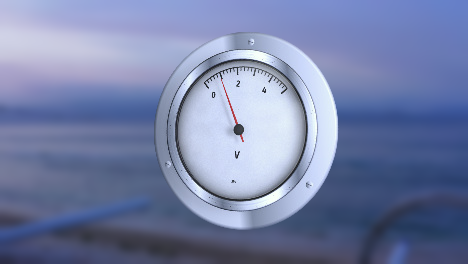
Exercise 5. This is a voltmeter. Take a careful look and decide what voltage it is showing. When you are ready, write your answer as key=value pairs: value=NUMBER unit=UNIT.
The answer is value=1 unit=V
